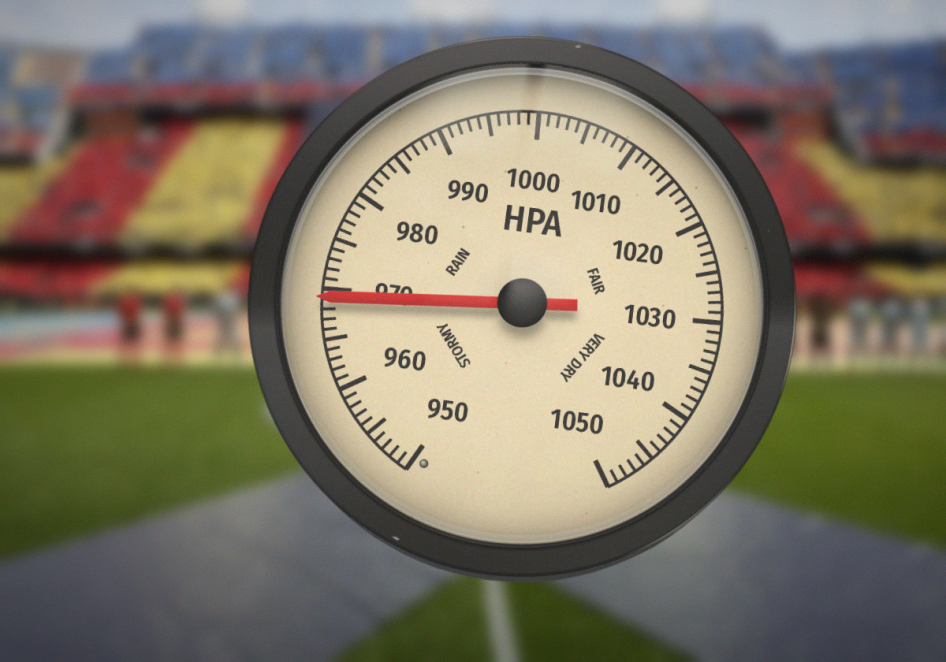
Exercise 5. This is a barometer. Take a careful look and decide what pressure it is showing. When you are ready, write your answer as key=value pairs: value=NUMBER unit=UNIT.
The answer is value=969 unit=hPa
